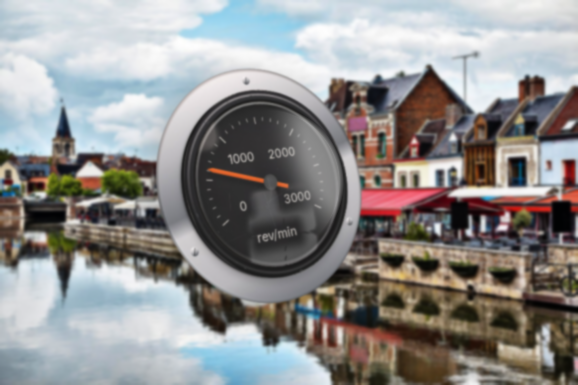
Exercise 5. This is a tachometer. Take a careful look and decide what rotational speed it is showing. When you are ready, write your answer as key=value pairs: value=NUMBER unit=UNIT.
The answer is value=600 unit=rpm
